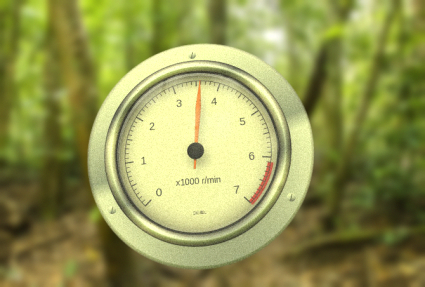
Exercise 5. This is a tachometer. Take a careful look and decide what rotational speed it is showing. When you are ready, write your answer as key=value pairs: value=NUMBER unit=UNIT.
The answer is value=3600 unit=rpm
